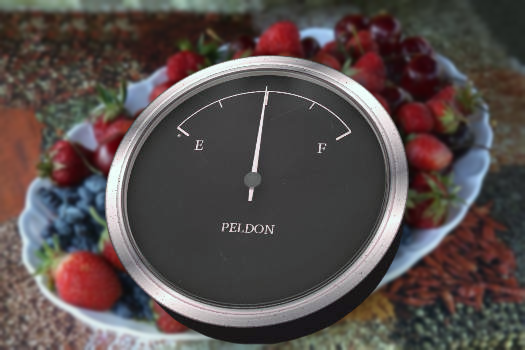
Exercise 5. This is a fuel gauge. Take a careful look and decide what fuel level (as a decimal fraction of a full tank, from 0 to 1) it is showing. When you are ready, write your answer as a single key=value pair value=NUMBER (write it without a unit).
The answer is value=0.5
